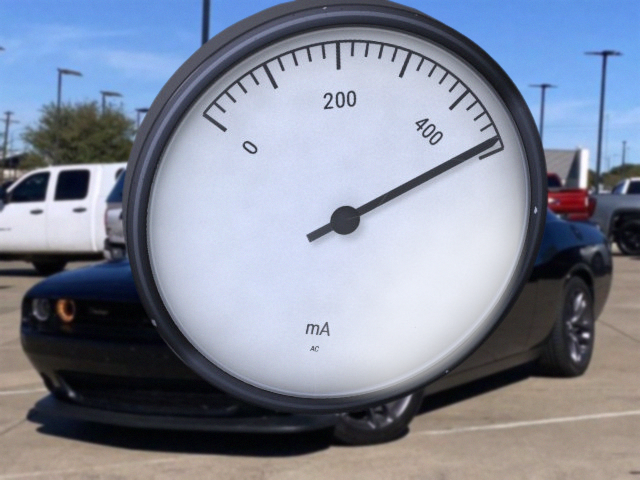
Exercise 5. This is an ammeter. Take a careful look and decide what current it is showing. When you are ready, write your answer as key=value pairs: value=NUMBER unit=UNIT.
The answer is value=480 unit=mA
